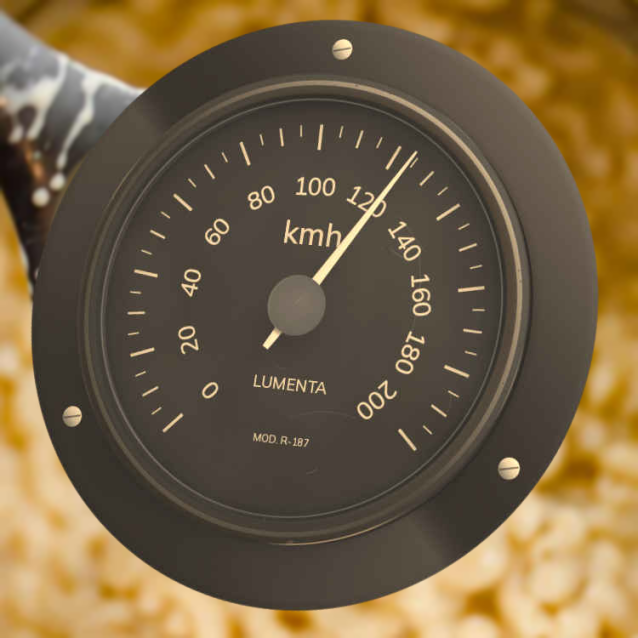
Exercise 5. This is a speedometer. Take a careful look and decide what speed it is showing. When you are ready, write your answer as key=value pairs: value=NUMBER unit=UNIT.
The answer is value=125 unit=km/h
